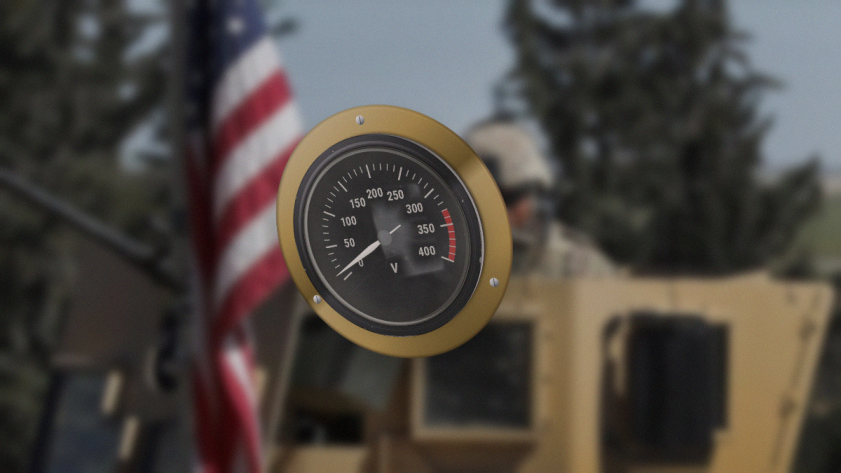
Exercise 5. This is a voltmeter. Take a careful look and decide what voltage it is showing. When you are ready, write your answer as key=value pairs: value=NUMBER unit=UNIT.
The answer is value=10 unit=V
